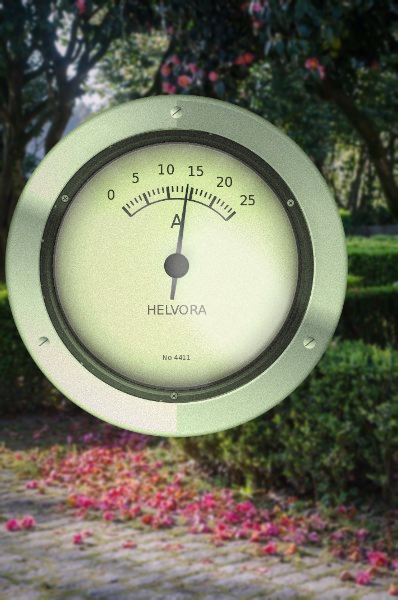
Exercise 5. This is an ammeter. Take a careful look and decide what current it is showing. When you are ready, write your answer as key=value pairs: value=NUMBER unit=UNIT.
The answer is value=14 unit=A
